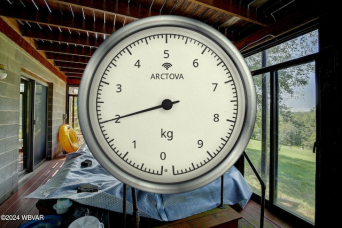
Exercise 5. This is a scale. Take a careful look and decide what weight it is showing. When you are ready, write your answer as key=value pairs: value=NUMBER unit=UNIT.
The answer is value=2 unit=kg
